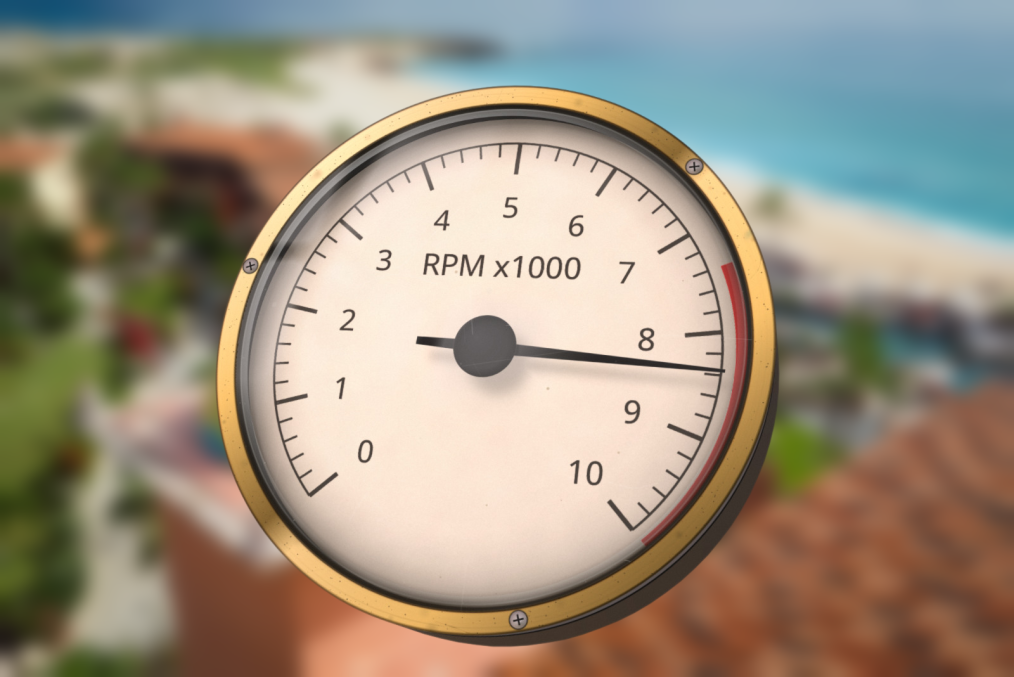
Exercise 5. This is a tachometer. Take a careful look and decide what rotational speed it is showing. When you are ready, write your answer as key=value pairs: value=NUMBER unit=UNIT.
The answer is value=8400 unit=rpm
